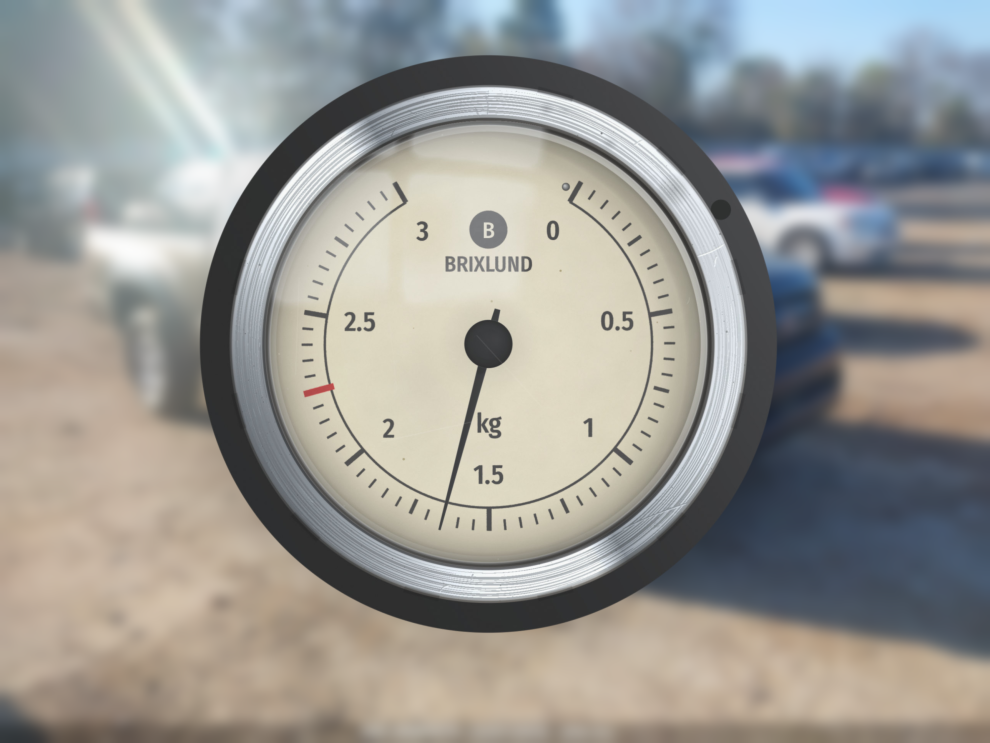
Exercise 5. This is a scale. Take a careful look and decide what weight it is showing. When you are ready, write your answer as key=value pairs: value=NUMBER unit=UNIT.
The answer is value=1.65 unit=kg
